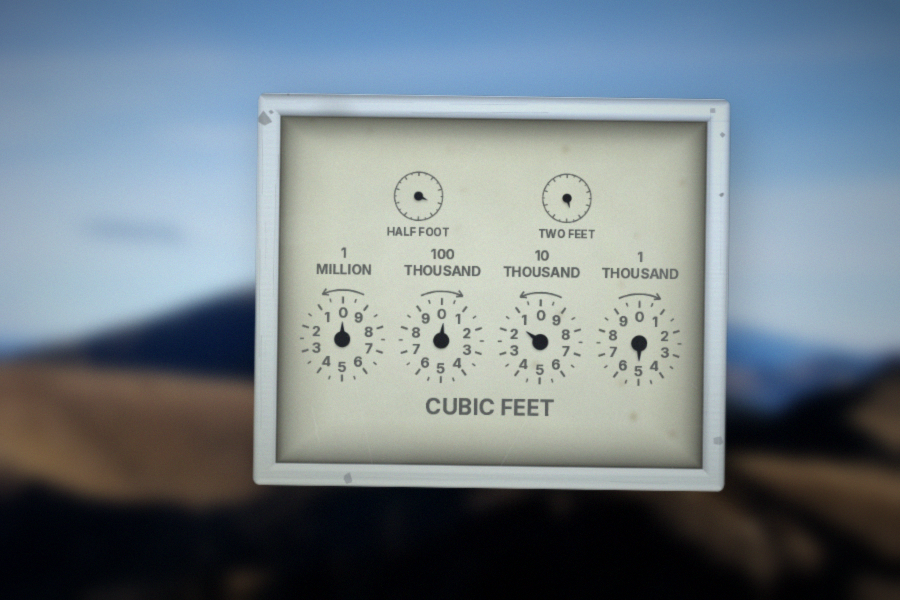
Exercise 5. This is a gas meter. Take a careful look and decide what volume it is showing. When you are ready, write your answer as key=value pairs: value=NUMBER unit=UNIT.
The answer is value=1500 unit=ft³
